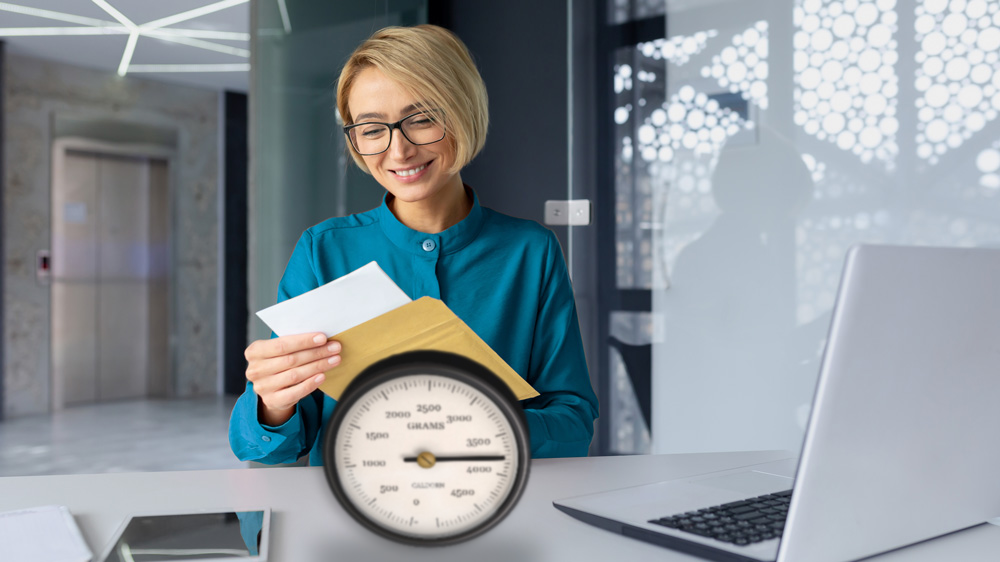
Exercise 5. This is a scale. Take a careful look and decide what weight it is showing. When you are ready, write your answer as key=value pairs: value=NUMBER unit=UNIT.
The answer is value=3750 unit=g
